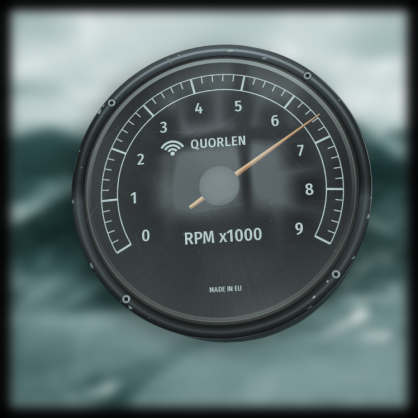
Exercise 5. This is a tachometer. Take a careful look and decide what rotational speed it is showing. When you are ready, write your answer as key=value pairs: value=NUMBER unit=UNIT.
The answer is value=6600 unit=rpm
